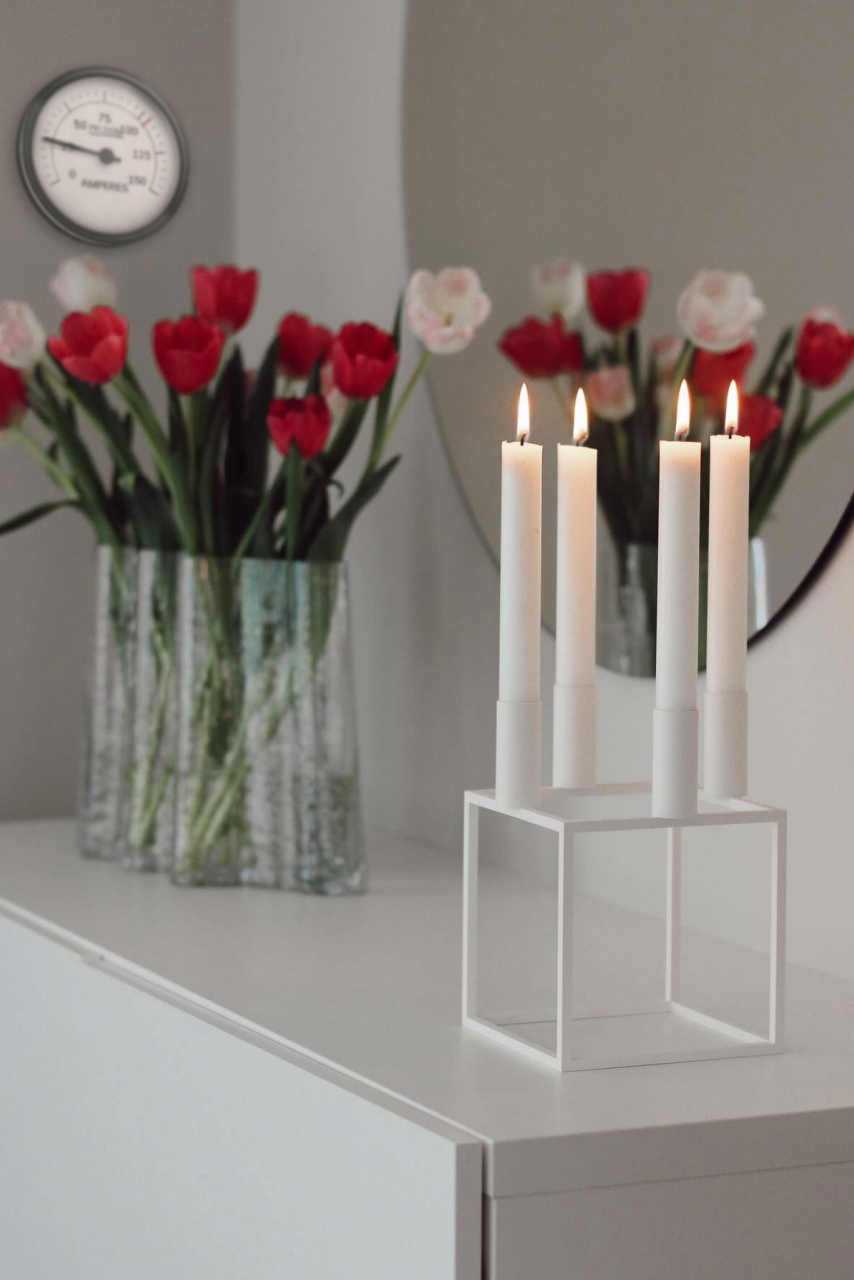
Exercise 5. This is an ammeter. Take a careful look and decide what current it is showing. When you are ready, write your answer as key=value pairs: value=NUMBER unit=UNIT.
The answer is value=25 unit=A
